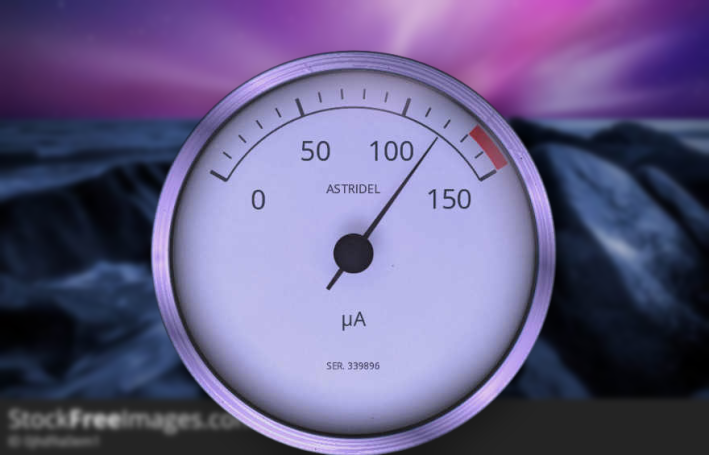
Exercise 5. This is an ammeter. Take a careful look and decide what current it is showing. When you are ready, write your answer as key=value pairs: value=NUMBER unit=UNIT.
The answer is value=120 unit=µA
